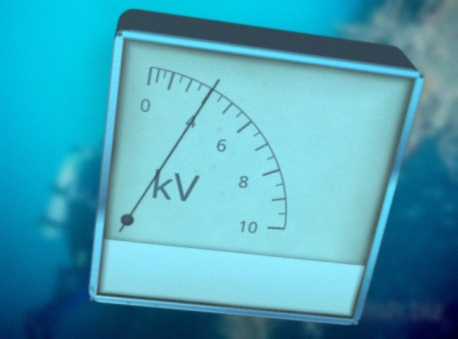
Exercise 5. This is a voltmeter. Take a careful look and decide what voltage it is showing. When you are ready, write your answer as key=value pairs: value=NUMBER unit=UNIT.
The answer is value=4 unit=kV
